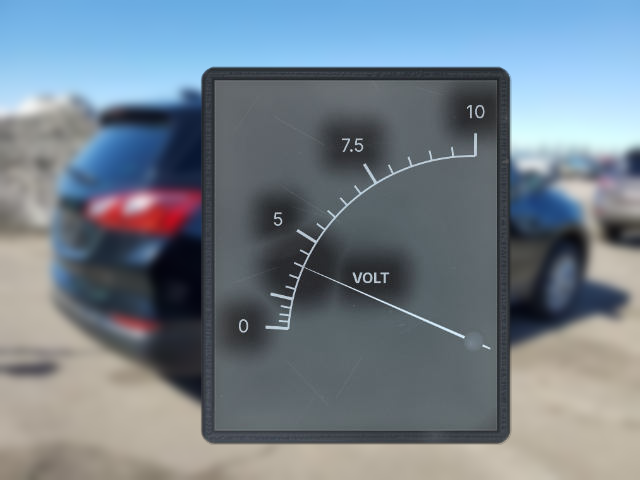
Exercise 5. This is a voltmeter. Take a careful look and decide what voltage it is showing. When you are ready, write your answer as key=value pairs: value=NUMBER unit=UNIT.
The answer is value=4 unit=V
